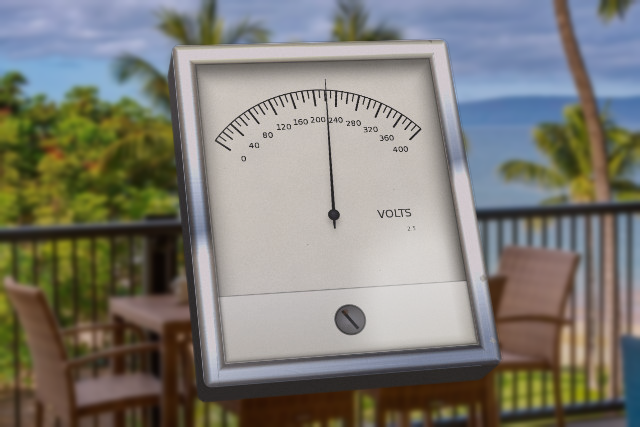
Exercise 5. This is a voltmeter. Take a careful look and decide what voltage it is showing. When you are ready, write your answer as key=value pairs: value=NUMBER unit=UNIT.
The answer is value=220 unit=V
